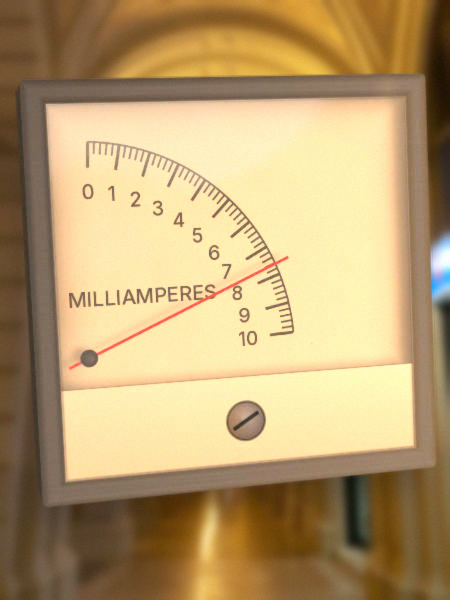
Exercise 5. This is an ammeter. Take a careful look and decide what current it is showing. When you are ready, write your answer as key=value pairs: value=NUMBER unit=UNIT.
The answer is value=7.6 unit=mA
